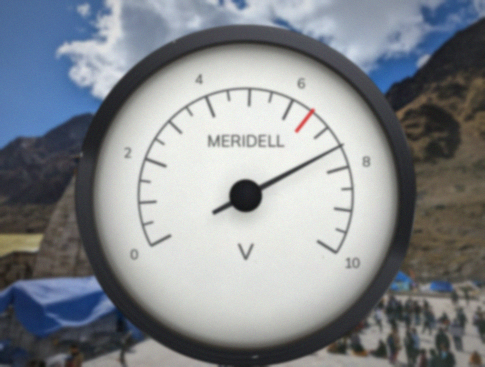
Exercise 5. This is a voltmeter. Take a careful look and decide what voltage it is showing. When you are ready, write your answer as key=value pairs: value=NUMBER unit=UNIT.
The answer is value=7.5 unit=V
